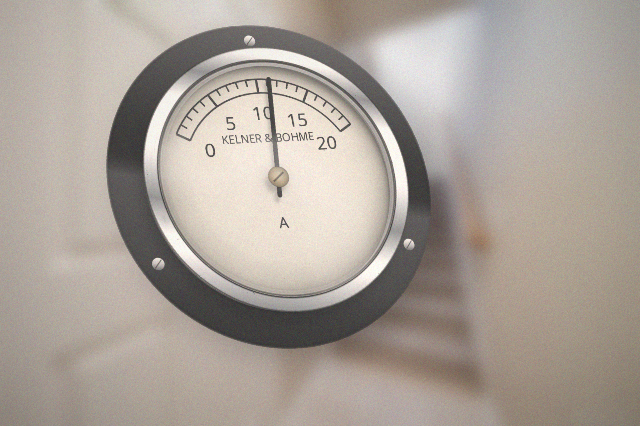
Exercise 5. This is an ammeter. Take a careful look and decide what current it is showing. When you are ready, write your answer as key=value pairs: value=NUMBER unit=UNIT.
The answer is value=11 unit=A
